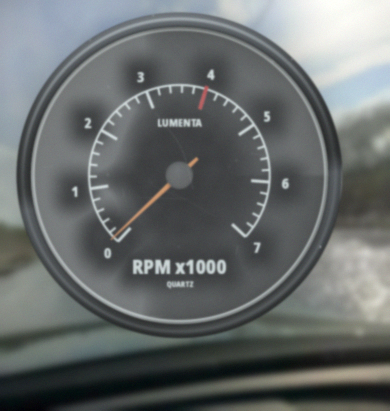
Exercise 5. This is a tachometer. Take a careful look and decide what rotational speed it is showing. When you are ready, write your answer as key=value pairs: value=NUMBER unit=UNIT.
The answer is value=100 unit=rpm
